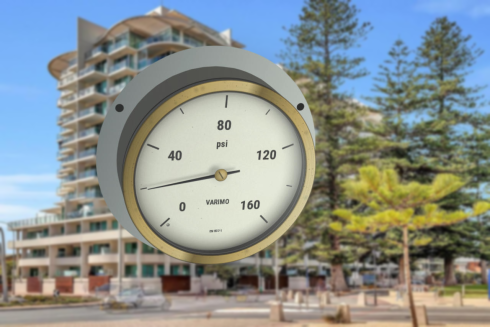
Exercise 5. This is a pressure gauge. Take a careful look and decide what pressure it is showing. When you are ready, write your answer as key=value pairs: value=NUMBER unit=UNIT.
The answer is value=20 unit=psi
